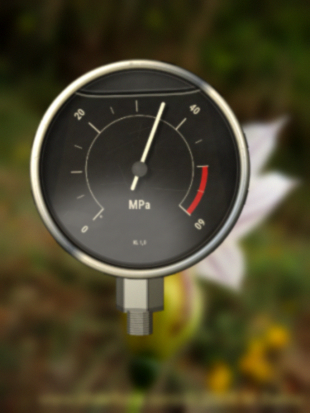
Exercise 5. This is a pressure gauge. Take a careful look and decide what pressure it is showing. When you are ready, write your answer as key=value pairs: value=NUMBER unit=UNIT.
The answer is value=35 unit=MPa
